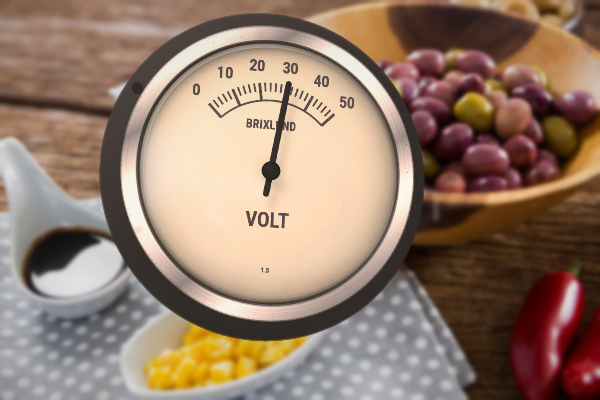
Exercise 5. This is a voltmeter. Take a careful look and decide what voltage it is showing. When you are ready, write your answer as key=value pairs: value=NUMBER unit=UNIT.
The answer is value=30 unit=V
